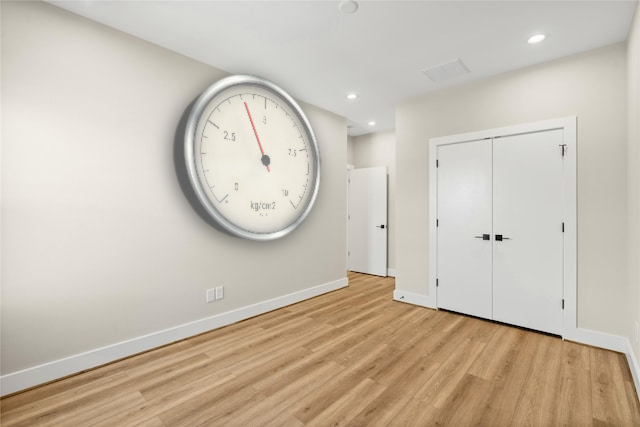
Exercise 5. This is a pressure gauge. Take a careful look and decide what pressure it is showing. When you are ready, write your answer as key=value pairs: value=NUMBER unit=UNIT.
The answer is value=4 unit=kg/cm²
